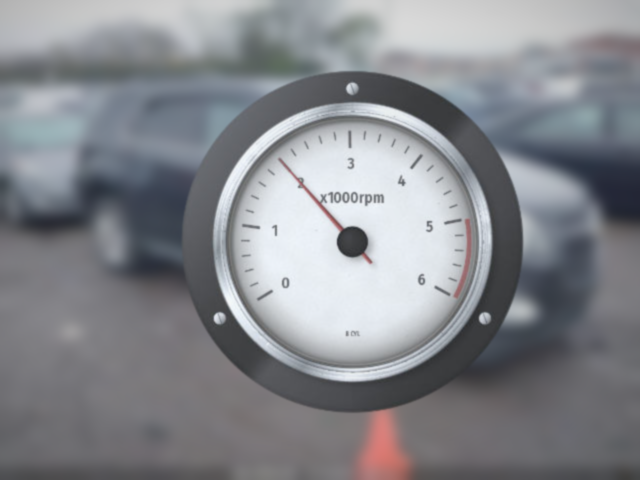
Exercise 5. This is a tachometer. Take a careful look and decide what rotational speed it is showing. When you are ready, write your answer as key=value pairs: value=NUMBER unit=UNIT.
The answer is value=2000 unit=rpm
